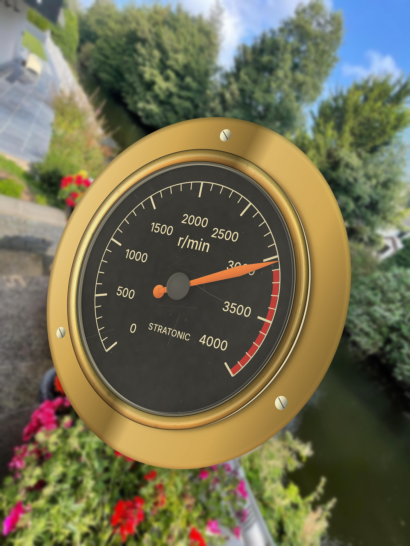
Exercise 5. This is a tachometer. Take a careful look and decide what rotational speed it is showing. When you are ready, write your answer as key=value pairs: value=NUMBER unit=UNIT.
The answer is value=3050 unit=rpm
